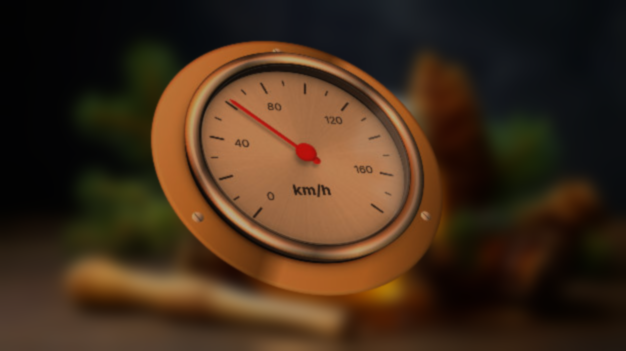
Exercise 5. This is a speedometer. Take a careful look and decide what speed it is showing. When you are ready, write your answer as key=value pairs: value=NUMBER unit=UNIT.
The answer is value=60 unit=km/h
